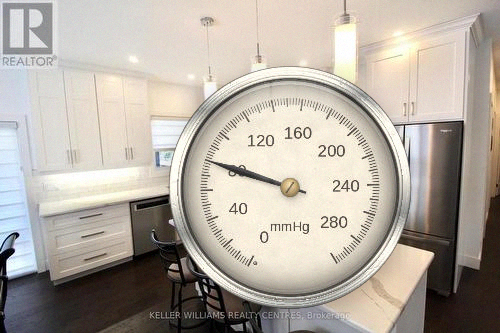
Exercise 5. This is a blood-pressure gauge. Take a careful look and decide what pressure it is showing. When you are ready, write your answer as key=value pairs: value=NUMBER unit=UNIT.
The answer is value=80 unit=mmHg
